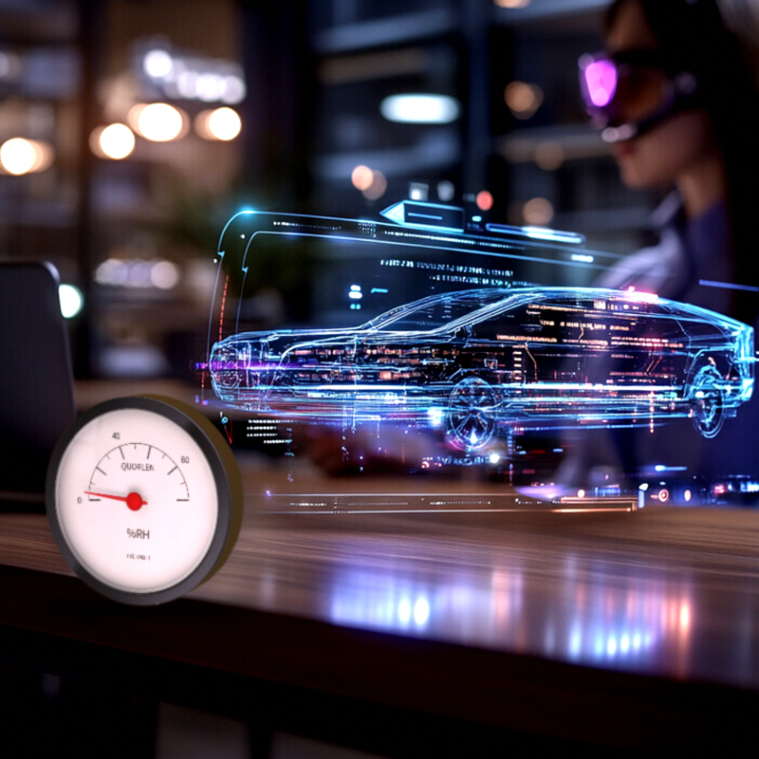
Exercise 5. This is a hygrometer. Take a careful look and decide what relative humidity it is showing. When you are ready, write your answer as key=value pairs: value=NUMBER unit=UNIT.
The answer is value=5 unit=%
